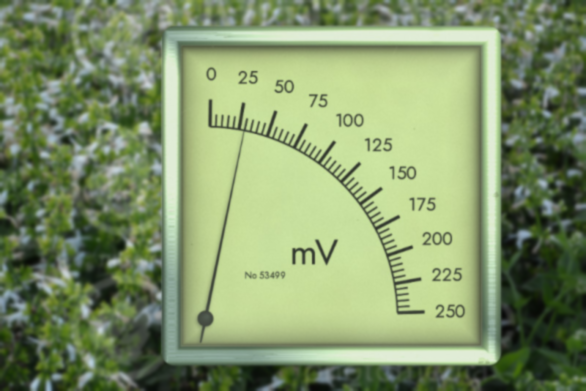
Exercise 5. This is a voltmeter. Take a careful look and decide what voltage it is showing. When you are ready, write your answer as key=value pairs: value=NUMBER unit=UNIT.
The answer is value=30 unit=mV
